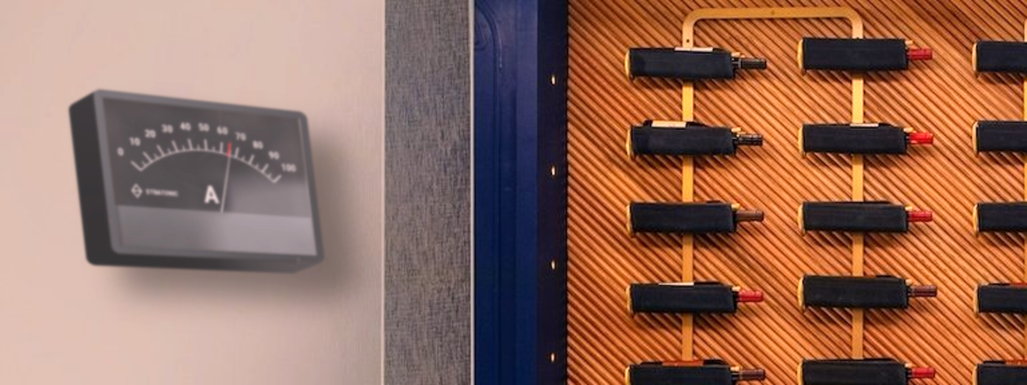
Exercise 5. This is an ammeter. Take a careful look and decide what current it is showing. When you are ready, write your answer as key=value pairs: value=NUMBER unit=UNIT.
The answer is value=65 unit=A
